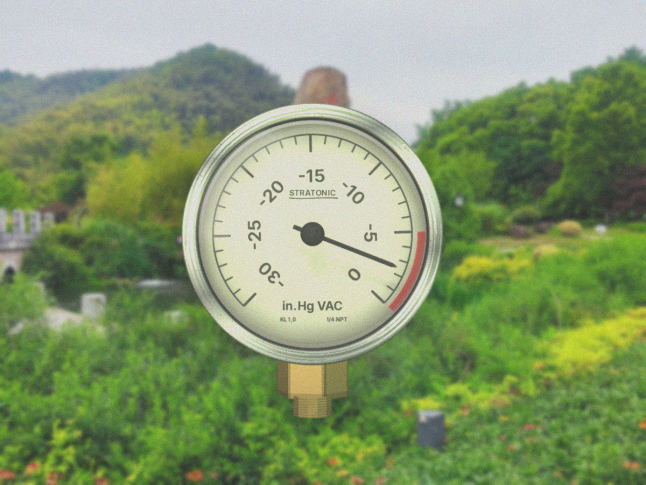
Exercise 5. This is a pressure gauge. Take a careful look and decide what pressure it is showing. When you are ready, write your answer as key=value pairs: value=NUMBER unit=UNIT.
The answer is value=-2.5 unit=inHg
